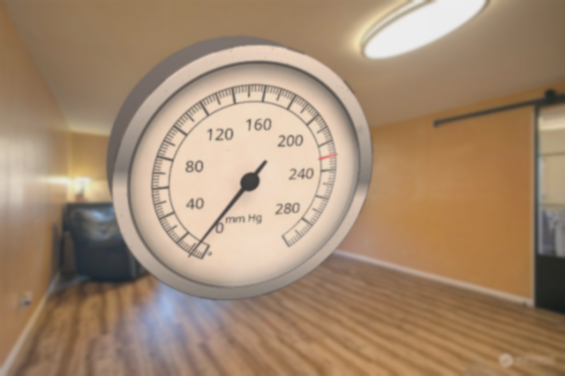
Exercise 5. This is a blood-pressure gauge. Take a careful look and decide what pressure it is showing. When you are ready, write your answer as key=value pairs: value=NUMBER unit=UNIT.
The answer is value=10 unit=mmHg
